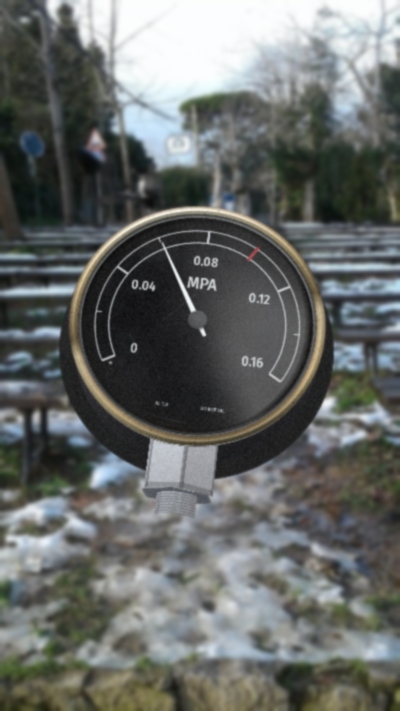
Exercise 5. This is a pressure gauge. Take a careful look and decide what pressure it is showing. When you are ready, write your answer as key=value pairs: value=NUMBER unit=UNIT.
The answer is value=0.06 unit=MPa
